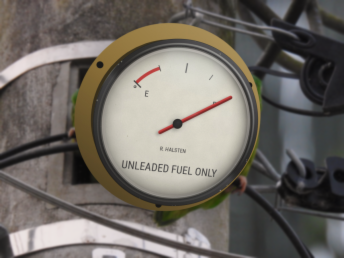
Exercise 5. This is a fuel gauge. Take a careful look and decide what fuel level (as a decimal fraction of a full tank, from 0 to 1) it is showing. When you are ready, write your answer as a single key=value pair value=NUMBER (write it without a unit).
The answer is value=1
